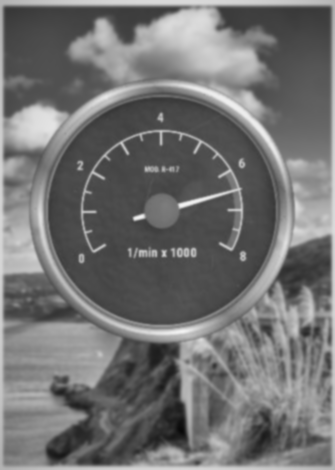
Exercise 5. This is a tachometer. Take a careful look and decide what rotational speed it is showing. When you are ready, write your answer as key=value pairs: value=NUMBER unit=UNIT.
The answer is value=6500 unit=rpm
